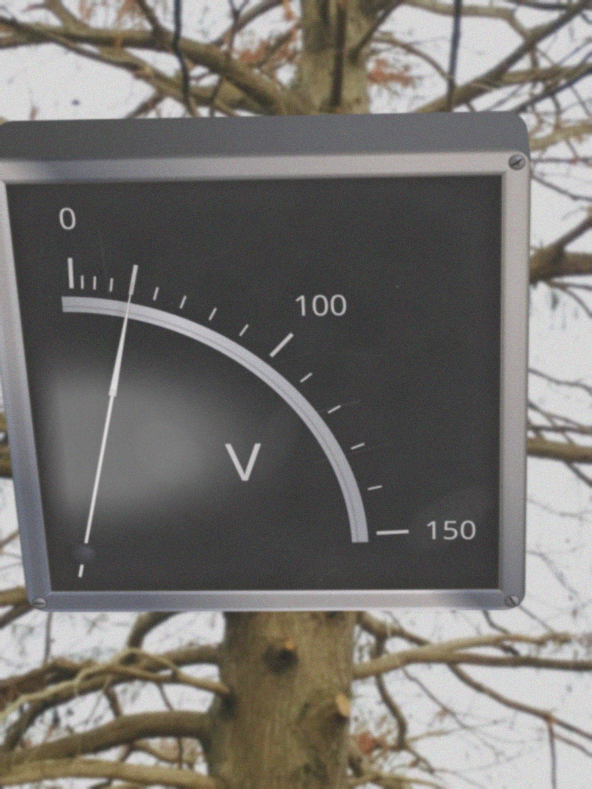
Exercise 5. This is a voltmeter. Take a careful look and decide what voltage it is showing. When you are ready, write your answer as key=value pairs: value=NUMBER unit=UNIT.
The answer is value=50 unit=V
